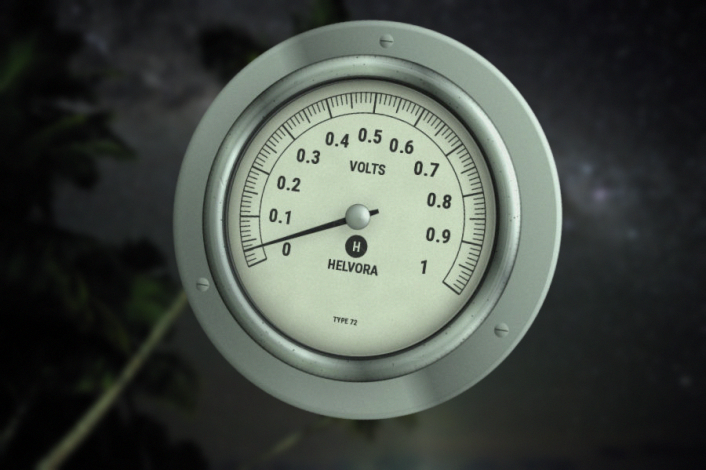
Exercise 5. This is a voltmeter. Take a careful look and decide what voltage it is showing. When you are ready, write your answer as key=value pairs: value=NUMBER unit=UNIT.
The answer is value=0.03 unit=V
